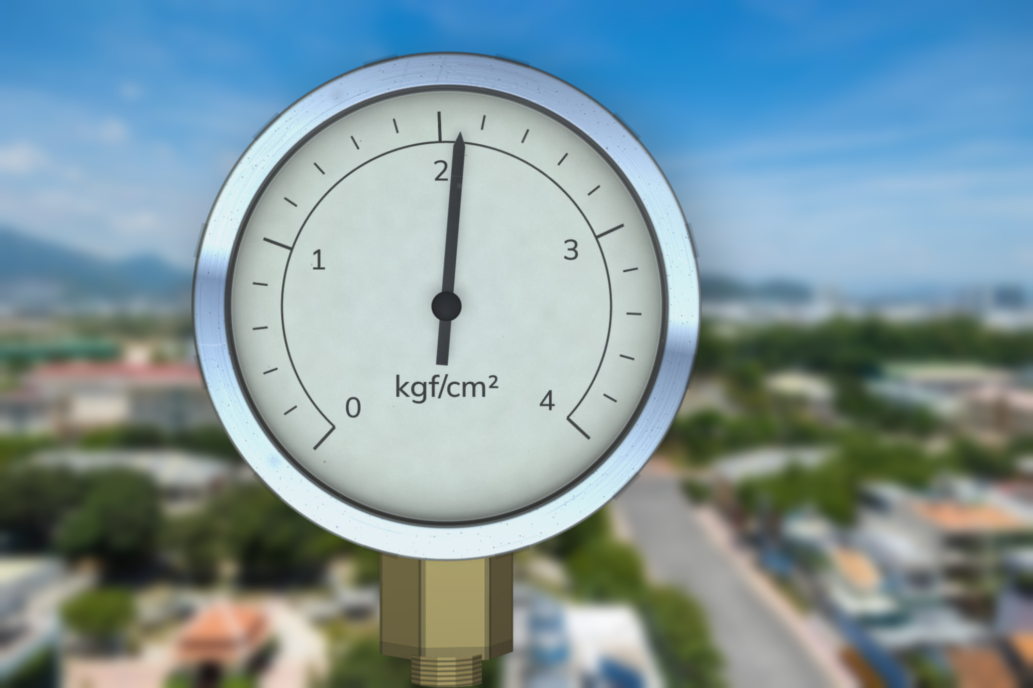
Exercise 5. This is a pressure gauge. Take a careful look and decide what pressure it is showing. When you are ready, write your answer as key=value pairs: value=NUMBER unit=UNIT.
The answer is value=2.1 unit=kg/cm²
